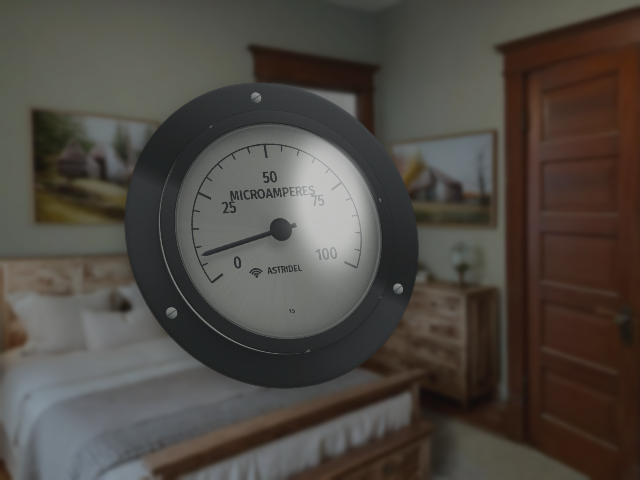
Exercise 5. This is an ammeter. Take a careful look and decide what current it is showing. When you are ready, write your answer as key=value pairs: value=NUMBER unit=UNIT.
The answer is value=7.5 unit=µA
